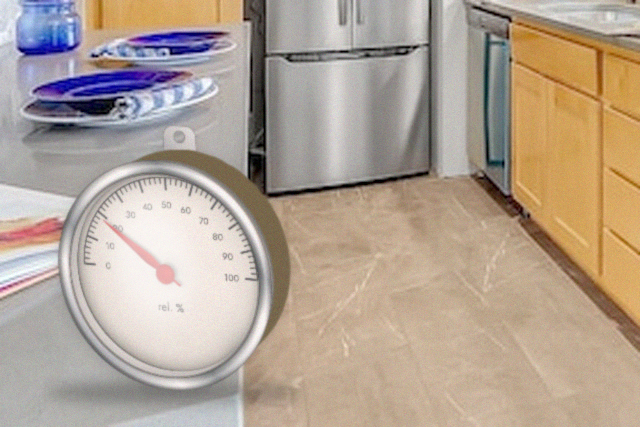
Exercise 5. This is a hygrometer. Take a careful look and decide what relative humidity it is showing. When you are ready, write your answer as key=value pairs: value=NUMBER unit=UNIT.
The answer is value=20 unit=%
